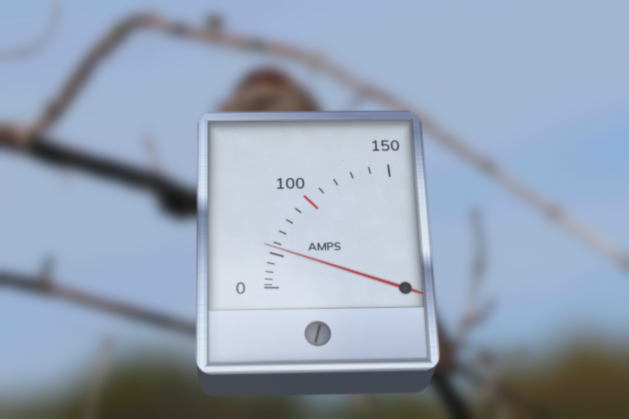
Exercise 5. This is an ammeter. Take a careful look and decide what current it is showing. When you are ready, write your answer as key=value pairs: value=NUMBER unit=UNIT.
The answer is value=55 unit=A
